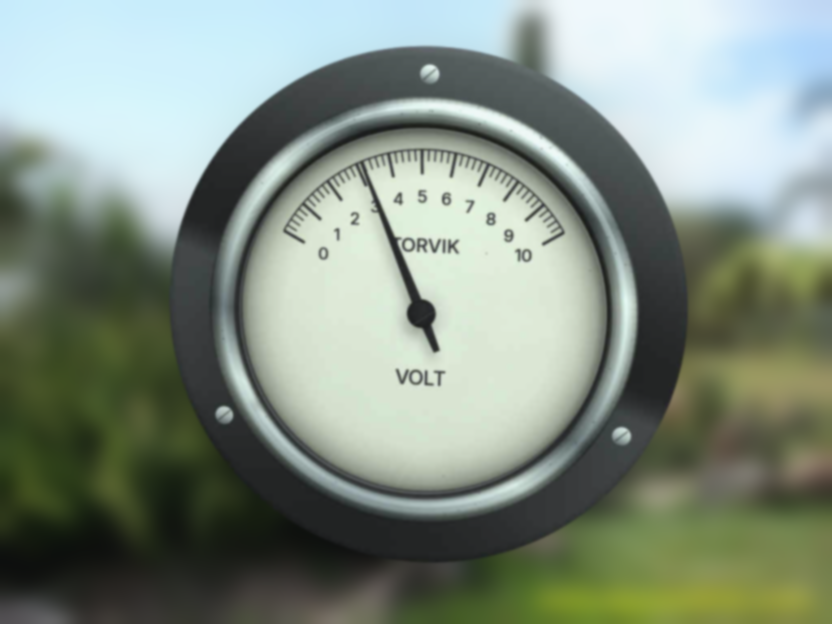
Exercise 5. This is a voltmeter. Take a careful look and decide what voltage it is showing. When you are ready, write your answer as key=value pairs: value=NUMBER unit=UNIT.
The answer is value=3.2 unit=V
